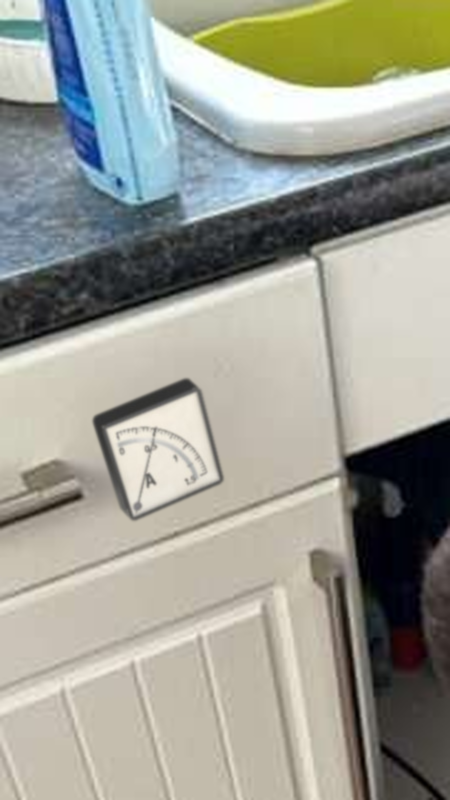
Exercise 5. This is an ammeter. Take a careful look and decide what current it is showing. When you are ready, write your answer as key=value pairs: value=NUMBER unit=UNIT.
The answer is value=0.5 unit=A
